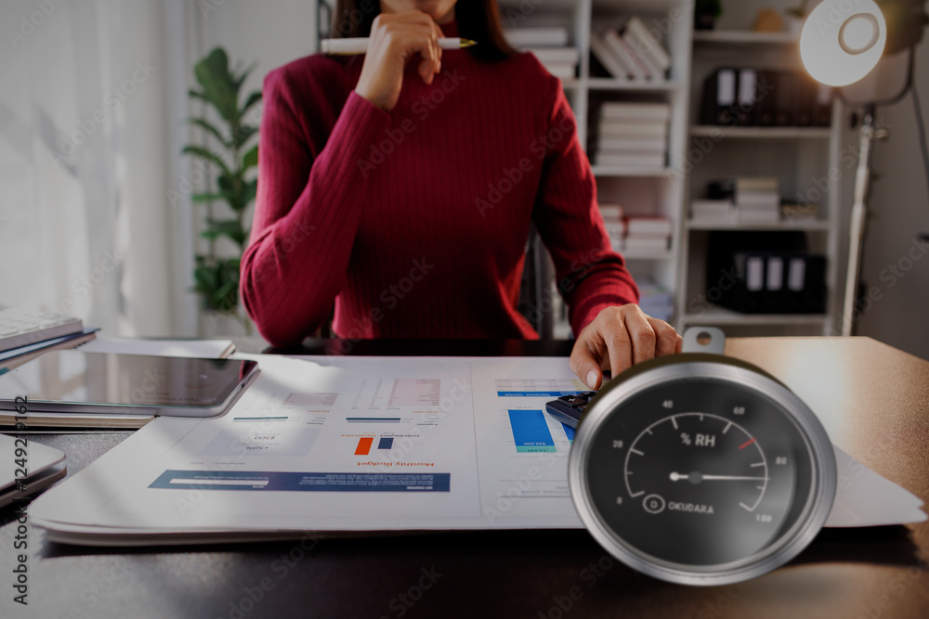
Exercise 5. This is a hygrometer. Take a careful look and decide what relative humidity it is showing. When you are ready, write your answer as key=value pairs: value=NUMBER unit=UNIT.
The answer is value=85 unit=%
